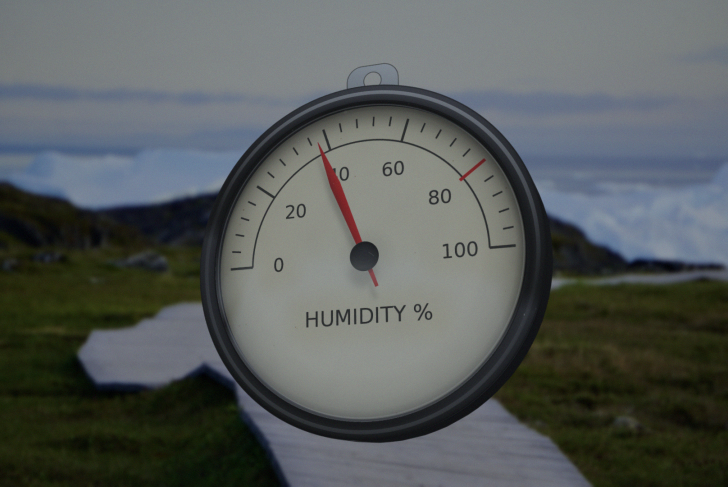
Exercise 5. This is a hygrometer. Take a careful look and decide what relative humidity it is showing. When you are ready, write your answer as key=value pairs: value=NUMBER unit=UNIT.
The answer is value=38 unit=%
